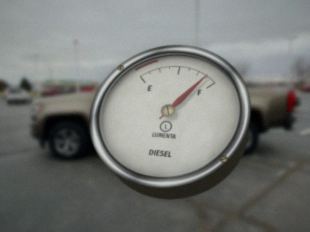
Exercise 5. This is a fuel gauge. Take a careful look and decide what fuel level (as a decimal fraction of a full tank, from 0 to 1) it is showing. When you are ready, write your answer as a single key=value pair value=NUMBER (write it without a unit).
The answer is value=0.875
